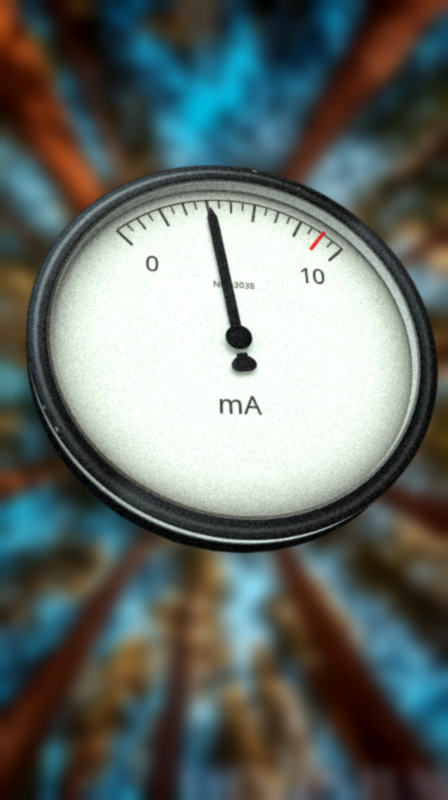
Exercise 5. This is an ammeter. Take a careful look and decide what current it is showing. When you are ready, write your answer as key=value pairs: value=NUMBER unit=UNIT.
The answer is value=4 unit=mA
